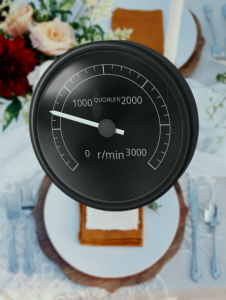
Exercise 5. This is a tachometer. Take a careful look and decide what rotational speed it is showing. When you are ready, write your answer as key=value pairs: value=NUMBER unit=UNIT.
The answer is value=700 unit=rpm
